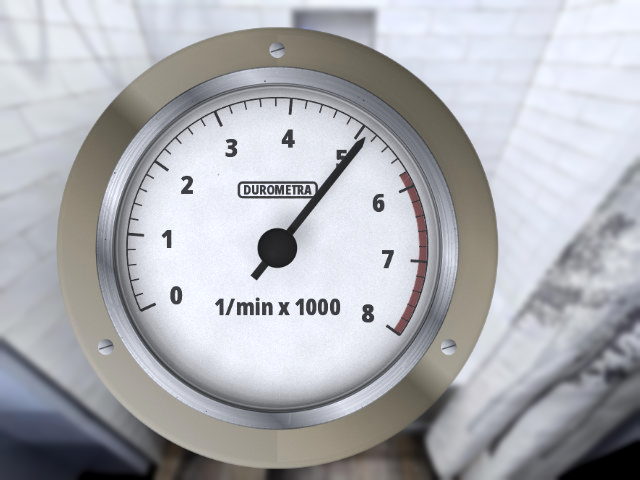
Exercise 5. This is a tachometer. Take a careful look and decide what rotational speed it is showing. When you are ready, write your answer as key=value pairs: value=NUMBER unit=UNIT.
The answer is value=5100 unit=rpm
